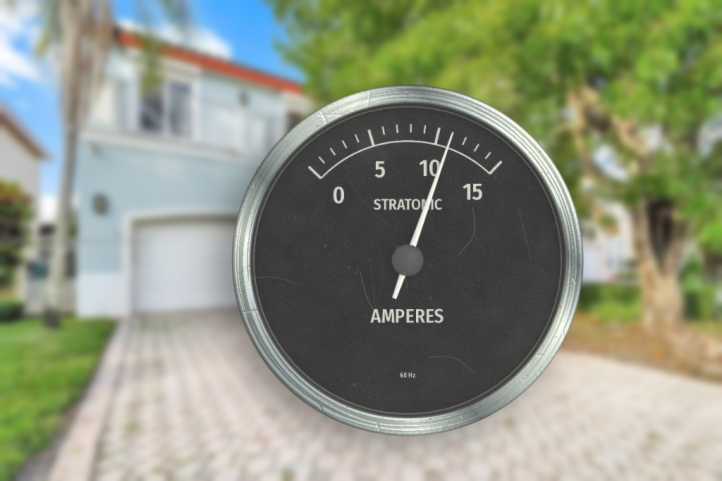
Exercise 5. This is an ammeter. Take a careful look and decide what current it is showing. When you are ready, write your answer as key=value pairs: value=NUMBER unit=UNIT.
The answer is value=11 unit=A
